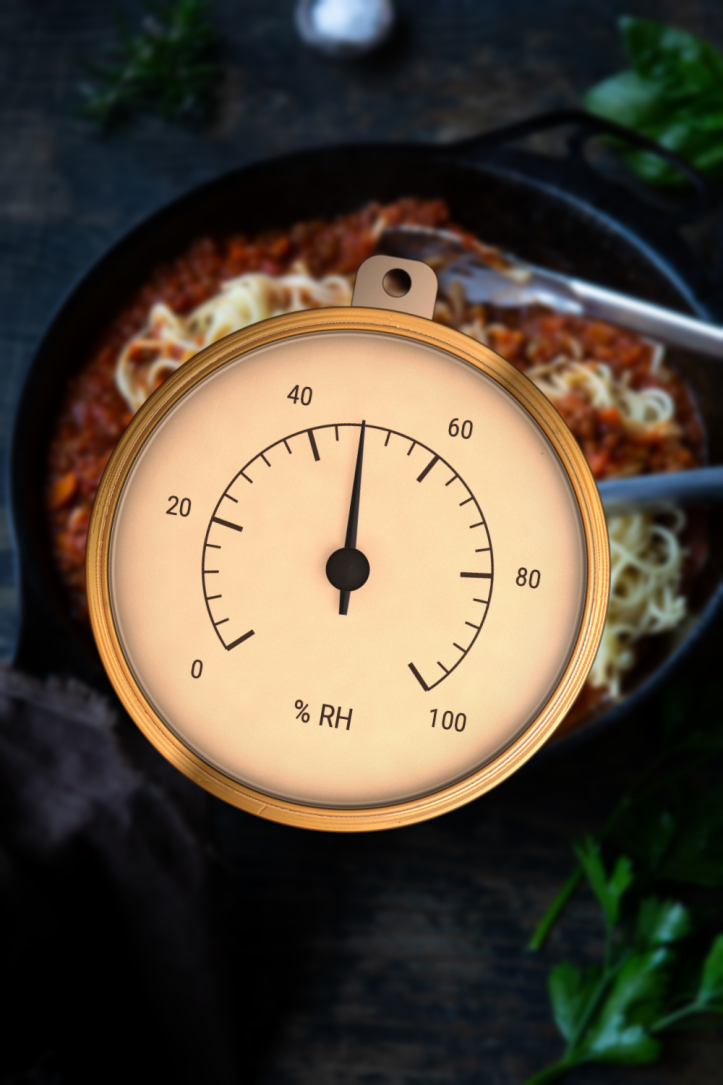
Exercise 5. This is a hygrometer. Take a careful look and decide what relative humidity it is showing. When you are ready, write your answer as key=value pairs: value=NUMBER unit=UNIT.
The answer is value=48 unit=%
